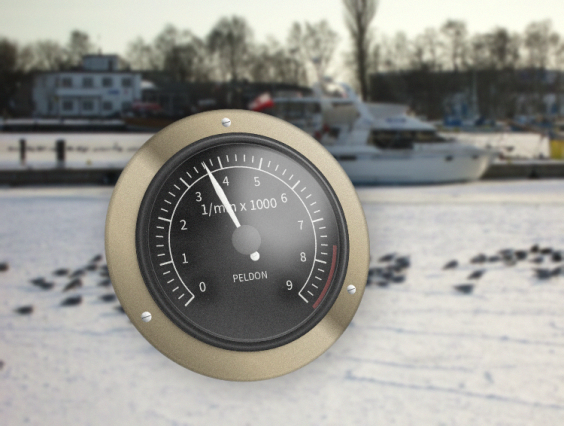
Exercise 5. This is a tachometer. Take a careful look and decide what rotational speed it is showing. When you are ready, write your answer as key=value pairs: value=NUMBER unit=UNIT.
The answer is value=3600 unit=rpm
